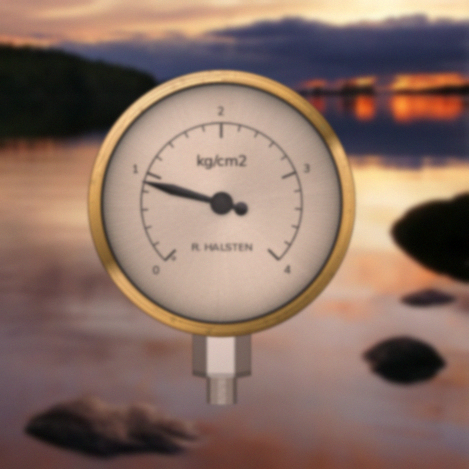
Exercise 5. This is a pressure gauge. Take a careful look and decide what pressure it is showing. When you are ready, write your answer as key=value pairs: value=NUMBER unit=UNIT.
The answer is value=0.9 unit=kg/cm²
